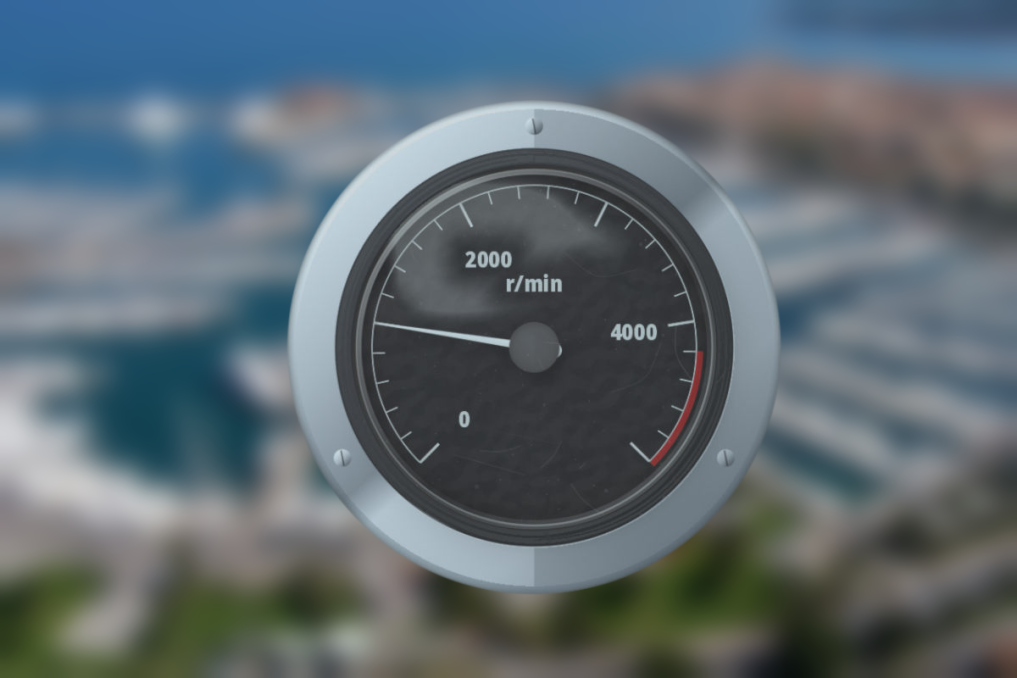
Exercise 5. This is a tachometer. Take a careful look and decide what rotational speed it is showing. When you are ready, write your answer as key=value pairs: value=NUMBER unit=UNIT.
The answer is value=1000 unit=rpm
